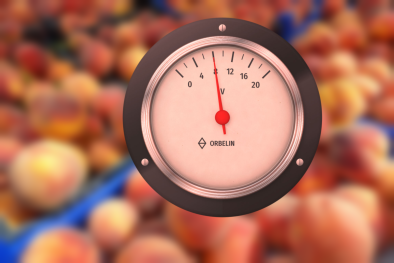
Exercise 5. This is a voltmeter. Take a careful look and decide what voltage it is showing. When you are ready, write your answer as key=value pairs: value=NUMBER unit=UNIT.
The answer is value=8 unit=V
